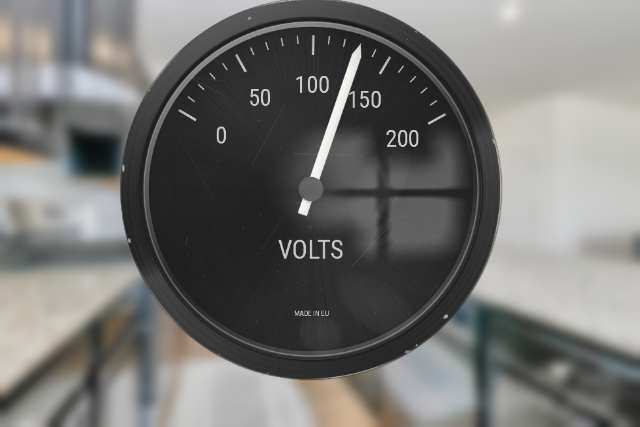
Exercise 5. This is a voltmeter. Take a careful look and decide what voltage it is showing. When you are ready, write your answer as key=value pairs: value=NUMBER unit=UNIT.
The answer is value=130 unit=V
